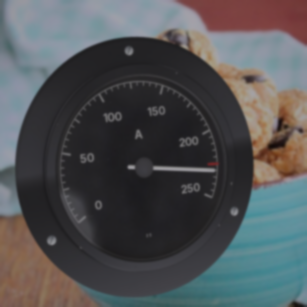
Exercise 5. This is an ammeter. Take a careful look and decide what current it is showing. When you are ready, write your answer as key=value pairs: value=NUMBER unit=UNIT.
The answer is value=230 unit=A
